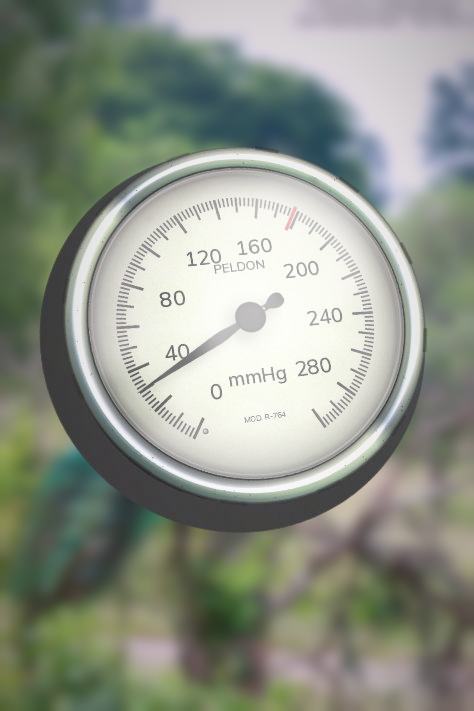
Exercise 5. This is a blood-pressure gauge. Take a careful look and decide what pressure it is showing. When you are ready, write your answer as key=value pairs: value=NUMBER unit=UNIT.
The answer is value=30 unit=mmHg
